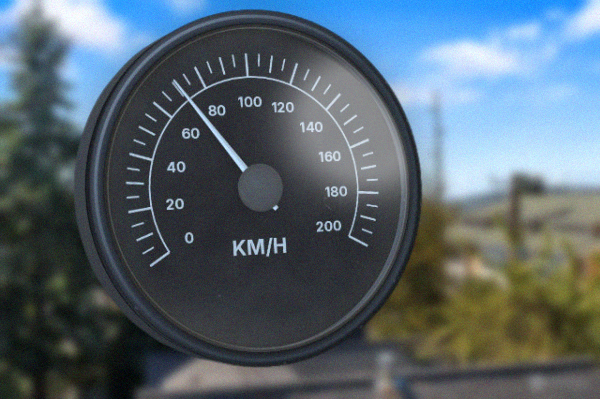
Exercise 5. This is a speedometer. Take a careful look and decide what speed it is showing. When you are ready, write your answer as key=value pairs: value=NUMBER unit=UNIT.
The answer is value=70 unit=km/h
